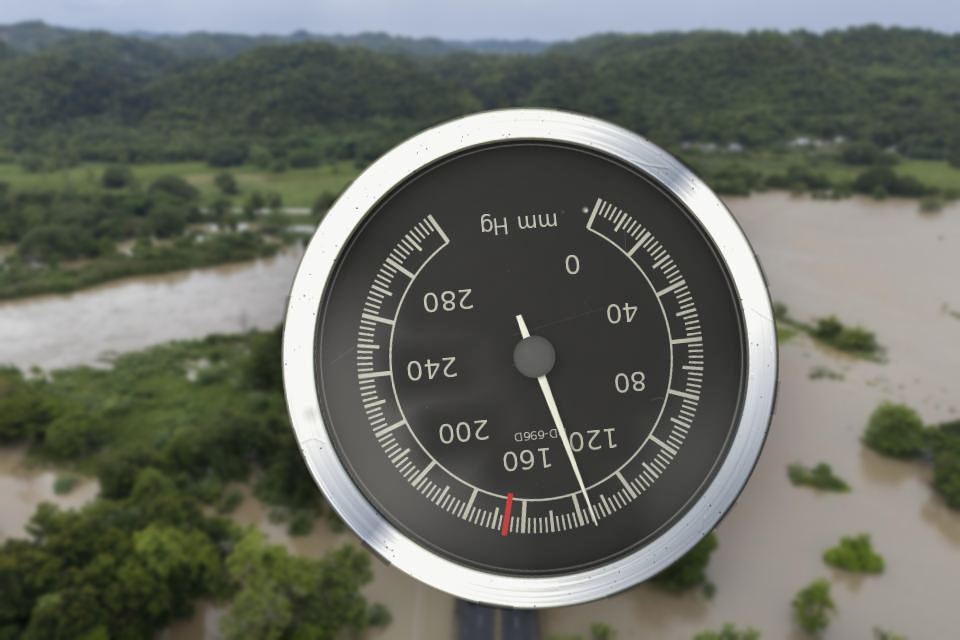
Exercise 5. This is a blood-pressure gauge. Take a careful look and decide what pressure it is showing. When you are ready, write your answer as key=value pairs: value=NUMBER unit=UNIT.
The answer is value=136 unit=mmHg
